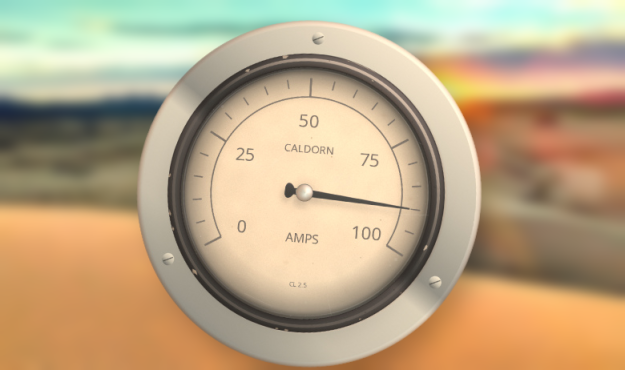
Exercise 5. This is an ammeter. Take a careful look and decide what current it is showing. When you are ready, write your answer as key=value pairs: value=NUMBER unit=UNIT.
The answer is value=90 unit=A
